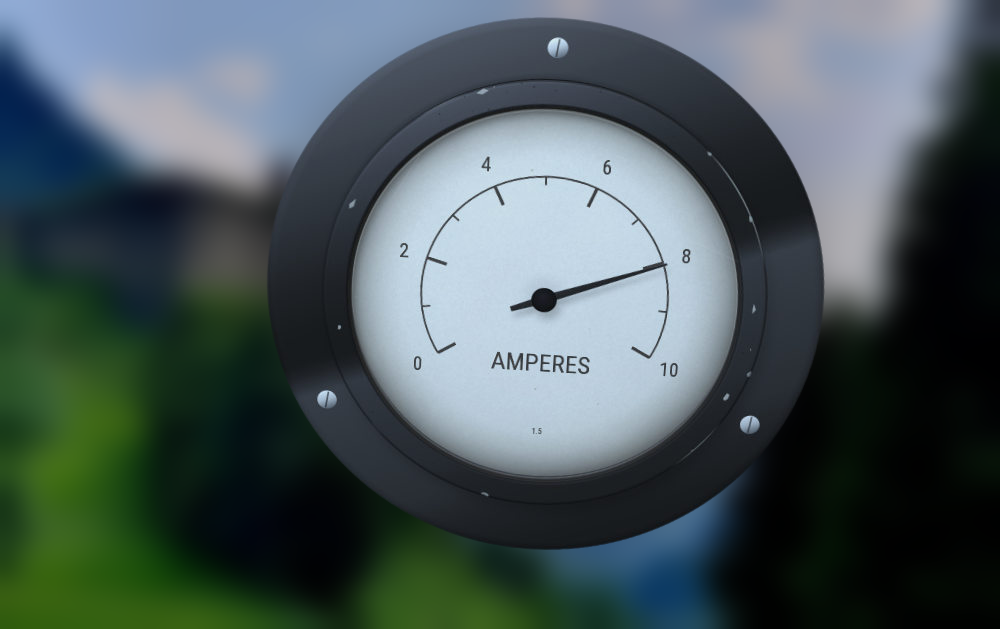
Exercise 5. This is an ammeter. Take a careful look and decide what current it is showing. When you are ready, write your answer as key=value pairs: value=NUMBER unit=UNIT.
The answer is value=8 unit=A
